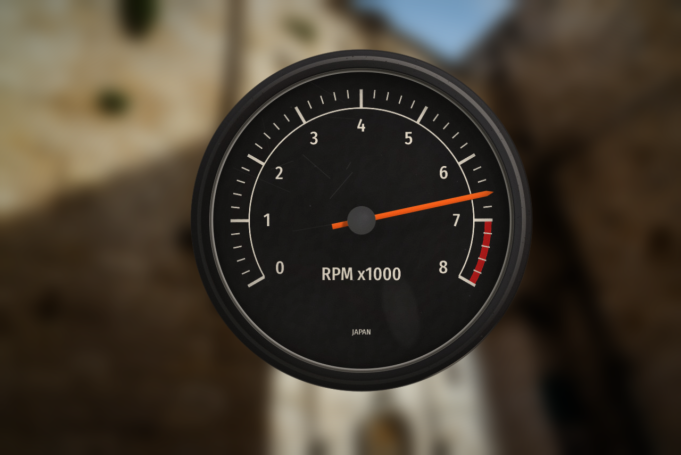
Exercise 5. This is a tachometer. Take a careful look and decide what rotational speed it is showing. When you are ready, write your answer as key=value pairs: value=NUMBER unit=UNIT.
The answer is value=6600 unit=rpm
